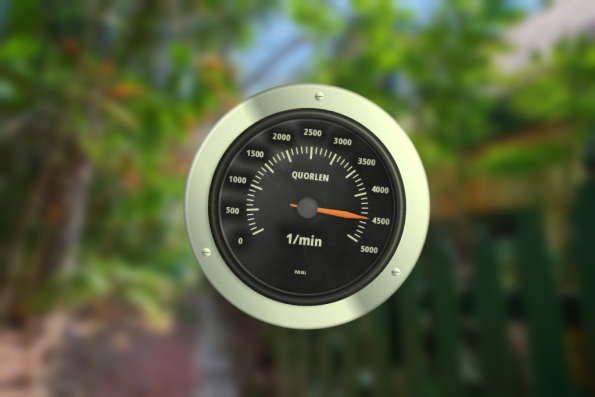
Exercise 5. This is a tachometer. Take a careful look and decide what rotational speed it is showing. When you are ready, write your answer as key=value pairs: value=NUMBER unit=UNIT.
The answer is value=4500 unit=rpm
